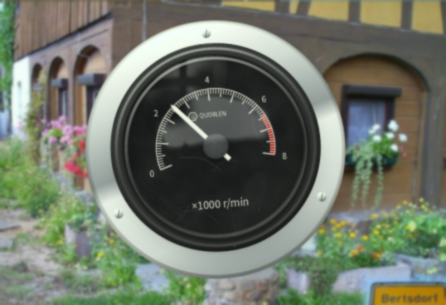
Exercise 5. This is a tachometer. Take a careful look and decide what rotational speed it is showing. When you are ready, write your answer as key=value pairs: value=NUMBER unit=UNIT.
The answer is value=2500 unit=rpm
